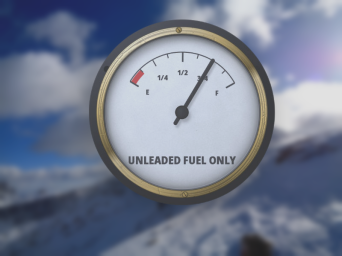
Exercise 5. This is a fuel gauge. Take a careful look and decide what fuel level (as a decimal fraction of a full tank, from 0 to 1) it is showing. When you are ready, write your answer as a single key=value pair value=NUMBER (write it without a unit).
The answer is value=0.75
